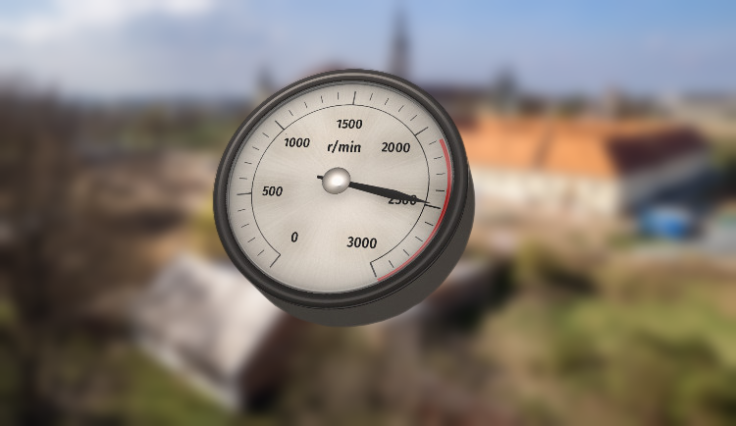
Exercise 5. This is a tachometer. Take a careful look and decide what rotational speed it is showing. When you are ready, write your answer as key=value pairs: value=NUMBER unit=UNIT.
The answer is value=2500 unit=rpm
